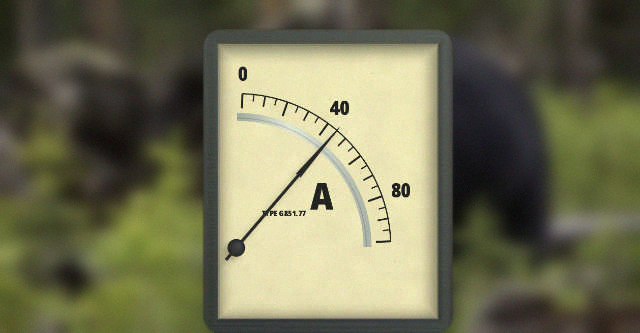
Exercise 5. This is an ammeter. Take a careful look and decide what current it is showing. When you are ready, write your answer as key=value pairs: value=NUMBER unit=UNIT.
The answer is value=45 unit=A
